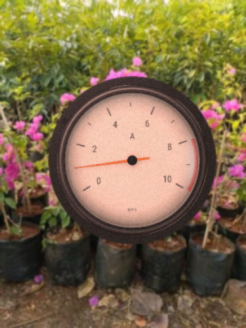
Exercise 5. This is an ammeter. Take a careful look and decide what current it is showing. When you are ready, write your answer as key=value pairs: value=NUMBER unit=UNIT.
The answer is value=1 unit=A
